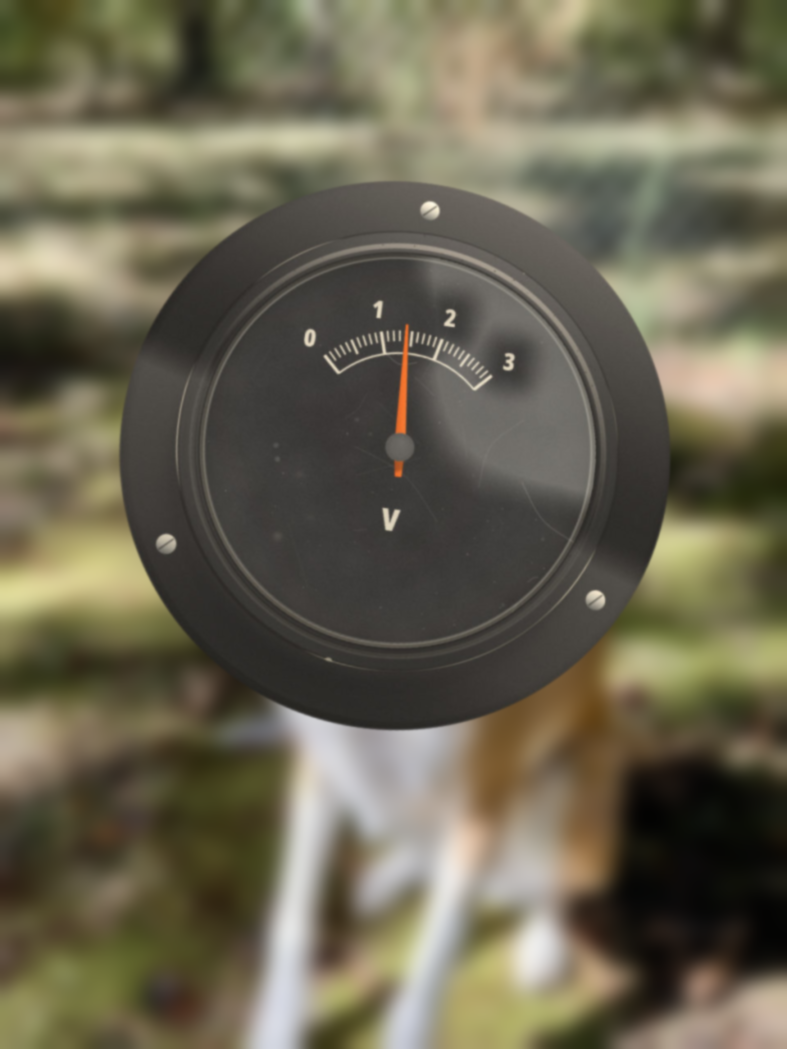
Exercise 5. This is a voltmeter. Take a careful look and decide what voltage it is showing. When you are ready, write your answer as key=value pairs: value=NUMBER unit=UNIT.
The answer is value=1.4 unit=V
